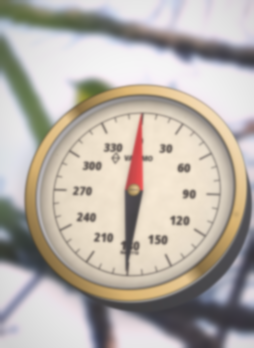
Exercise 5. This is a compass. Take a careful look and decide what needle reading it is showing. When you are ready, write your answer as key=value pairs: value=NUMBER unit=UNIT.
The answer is value=0 unit=°
